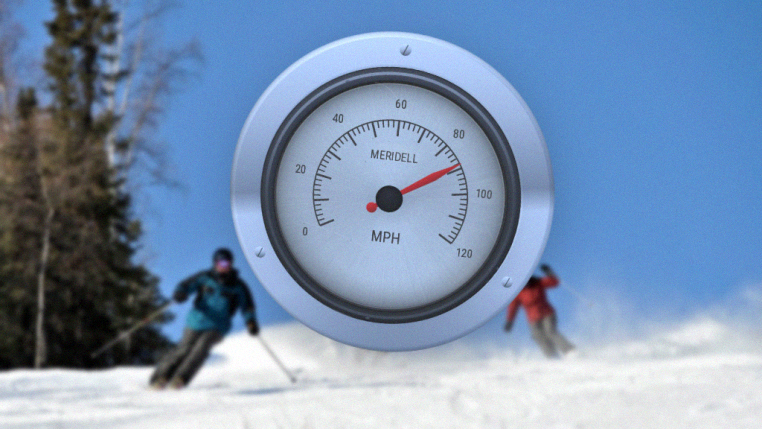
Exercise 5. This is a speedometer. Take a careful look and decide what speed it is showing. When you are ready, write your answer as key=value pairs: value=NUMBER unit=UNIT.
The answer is value=88 unit=mph
